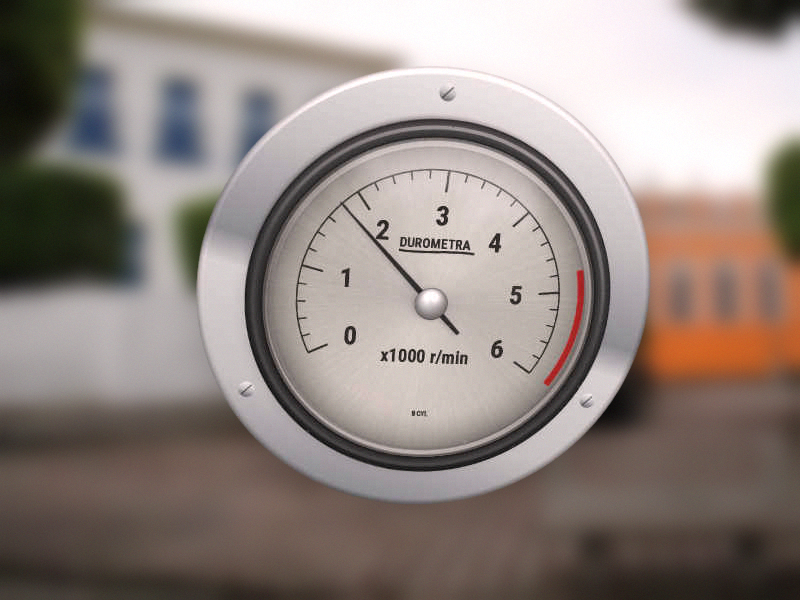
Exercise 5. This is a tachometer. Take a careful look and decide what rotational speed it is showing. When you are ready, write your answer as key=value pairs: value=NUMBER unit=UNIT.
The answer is value=1800 unit=rpm
